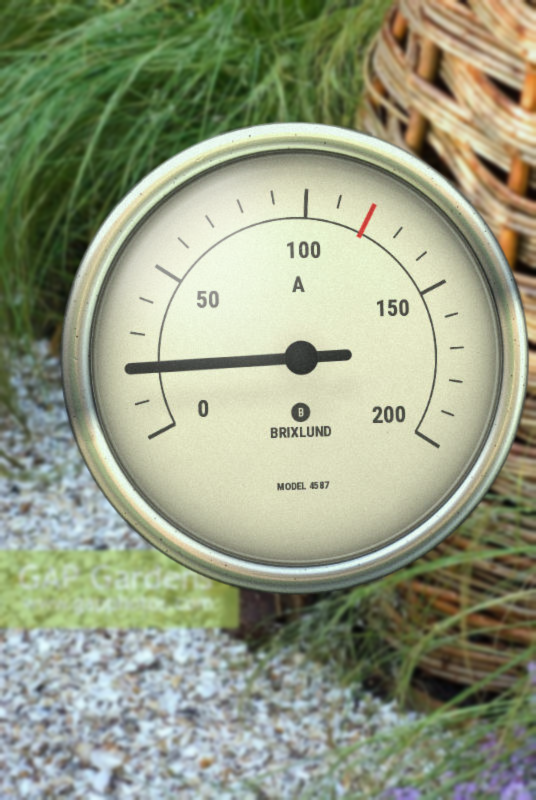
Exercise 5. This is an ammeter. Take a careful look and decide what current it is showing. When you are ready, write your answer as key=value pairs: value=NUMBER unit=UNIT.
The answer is value=20 unit=A
